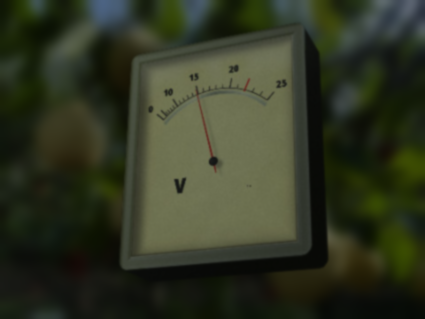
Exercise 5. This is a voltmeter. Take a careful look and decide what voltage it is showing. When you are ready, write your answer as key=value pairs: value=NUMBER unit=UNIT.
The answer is value=15 unit=V
